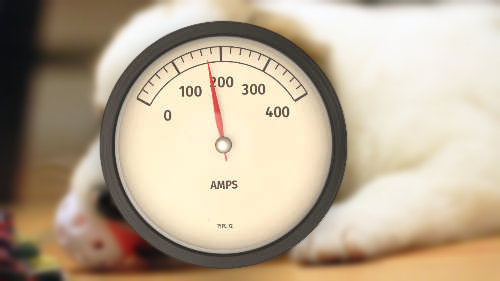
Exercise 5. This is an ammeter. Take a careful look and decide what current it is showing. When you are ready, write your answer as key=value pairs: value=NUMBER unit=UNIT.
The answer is value=170 unit=A
